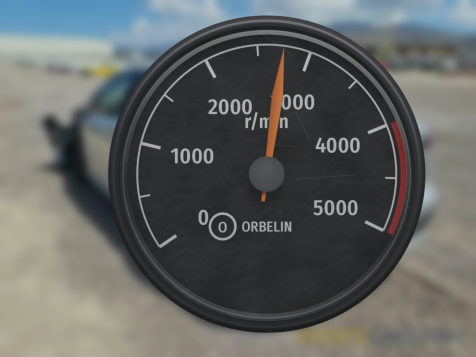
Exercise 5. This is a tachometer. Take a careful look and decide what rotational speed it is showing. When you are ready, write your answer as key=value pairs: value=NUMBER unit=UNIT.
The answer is value=2750 unit=rpm
